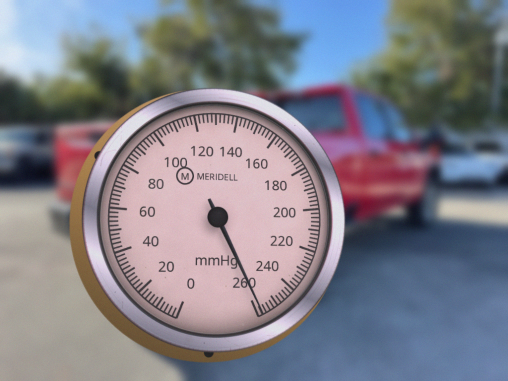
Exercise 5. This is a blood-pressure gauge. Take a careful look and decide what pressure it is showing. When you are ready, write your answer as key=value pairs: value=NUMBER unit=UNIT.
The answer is value=258 unit=mmHg
